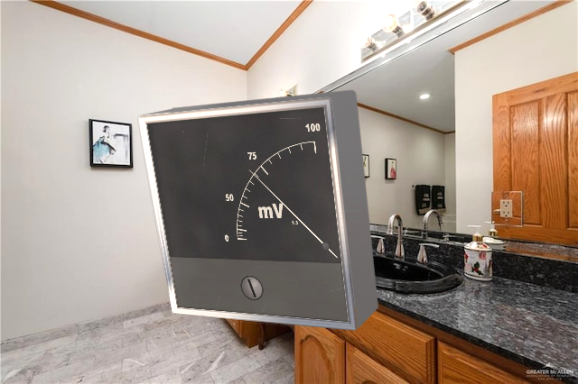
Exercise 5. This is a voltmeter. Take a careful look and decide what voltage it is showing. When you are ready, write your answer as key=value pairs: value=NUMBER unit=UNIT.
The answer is value=70 unit=mV
